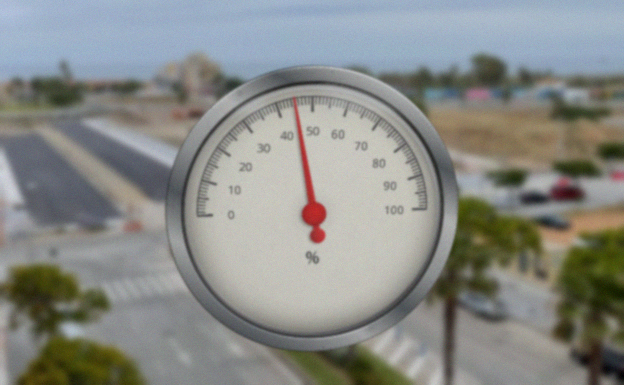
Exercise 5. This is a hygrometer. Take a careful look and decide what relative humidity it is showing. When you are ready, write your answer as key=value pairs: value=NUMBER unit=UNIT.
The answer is value=45 unit=%
